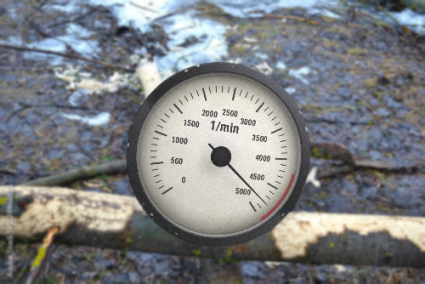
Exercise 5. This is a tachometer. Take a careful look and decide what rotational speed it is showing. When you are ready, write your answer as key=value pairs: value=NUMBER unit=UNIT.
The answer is value=4800 unit=rpm
